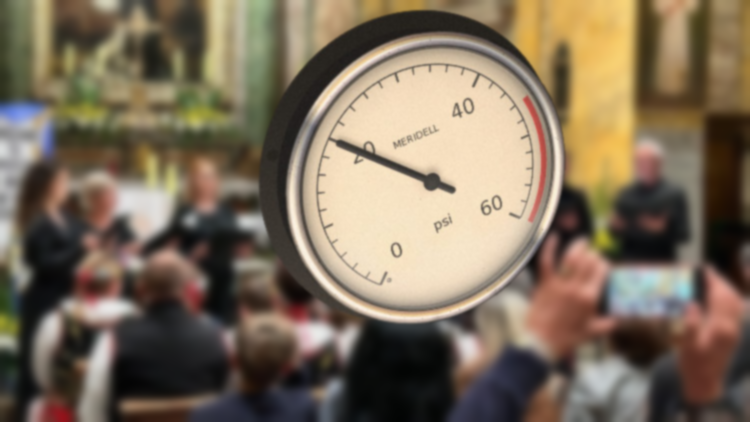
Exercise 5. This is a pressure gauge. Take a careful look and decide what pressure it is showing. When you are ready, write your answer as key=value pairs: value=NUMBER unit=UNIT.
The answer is value=20 unit=psi
